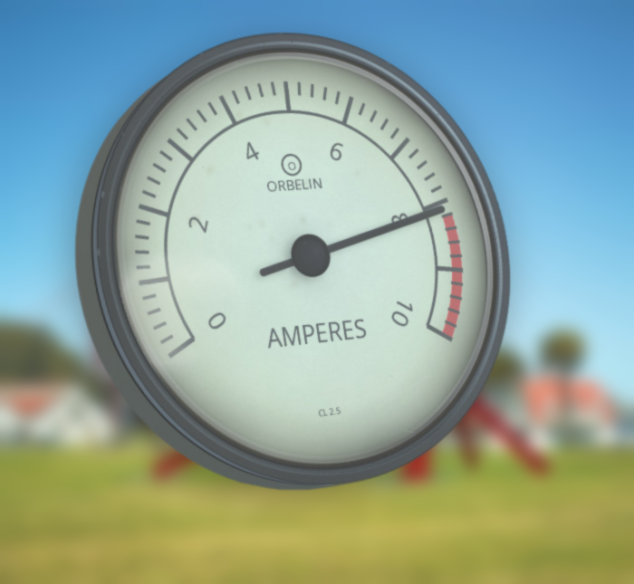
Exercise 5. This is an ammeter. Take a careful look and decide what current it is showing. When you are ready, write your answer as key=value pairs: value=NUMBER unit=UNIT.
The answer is value=8.1 unit=A
